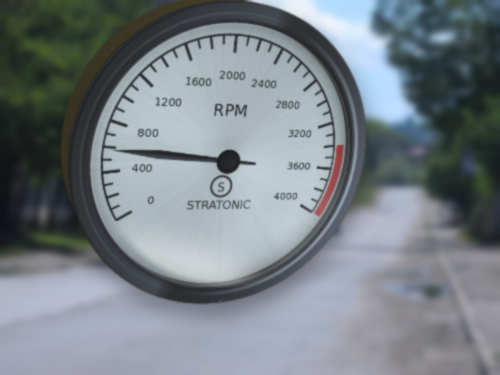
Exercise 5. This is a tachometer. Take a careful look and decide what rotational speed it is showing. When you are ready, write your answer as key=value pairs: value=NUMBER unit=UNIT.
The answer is value=600 unit=rpm
